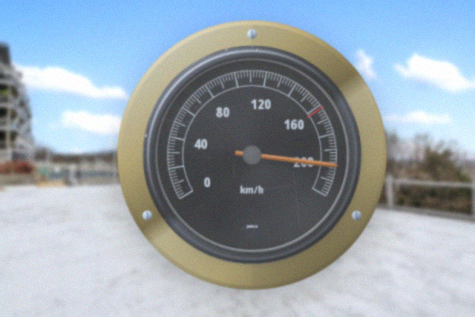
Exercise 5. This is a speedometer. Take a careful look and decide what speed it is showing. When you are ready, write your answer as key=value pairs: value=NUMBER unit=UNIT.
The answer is value=200 unit=km/h
